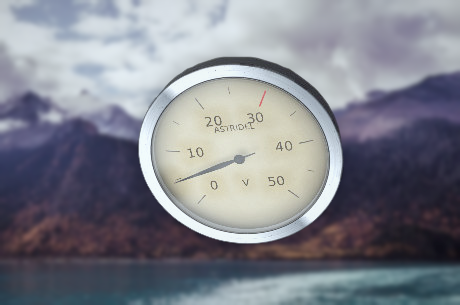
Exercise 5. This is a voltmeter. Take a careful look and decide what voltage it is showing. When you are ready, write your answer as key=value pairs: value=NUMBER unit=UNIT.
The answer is value=5 unit=V
